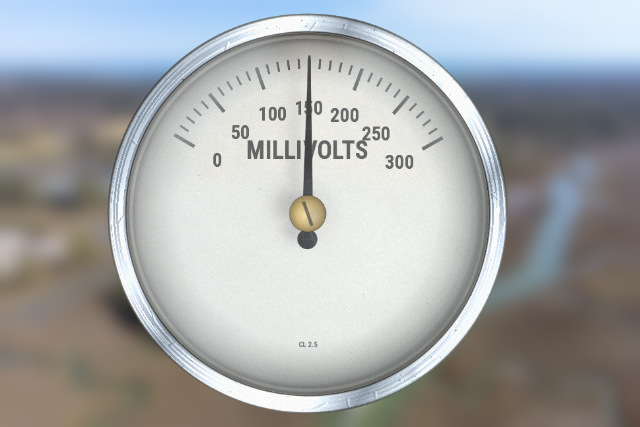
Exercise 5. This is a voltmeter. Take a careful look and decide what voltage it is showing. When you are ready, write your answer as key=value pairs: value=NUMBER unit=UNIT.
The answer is value=150 unit=mV
